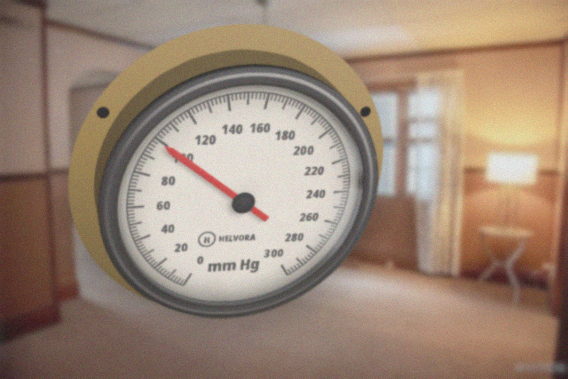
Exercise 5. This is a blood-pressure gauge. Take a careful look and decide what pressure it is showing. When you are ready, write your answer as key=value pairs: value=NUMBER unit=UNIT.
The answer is value=100 unit=mmHg
